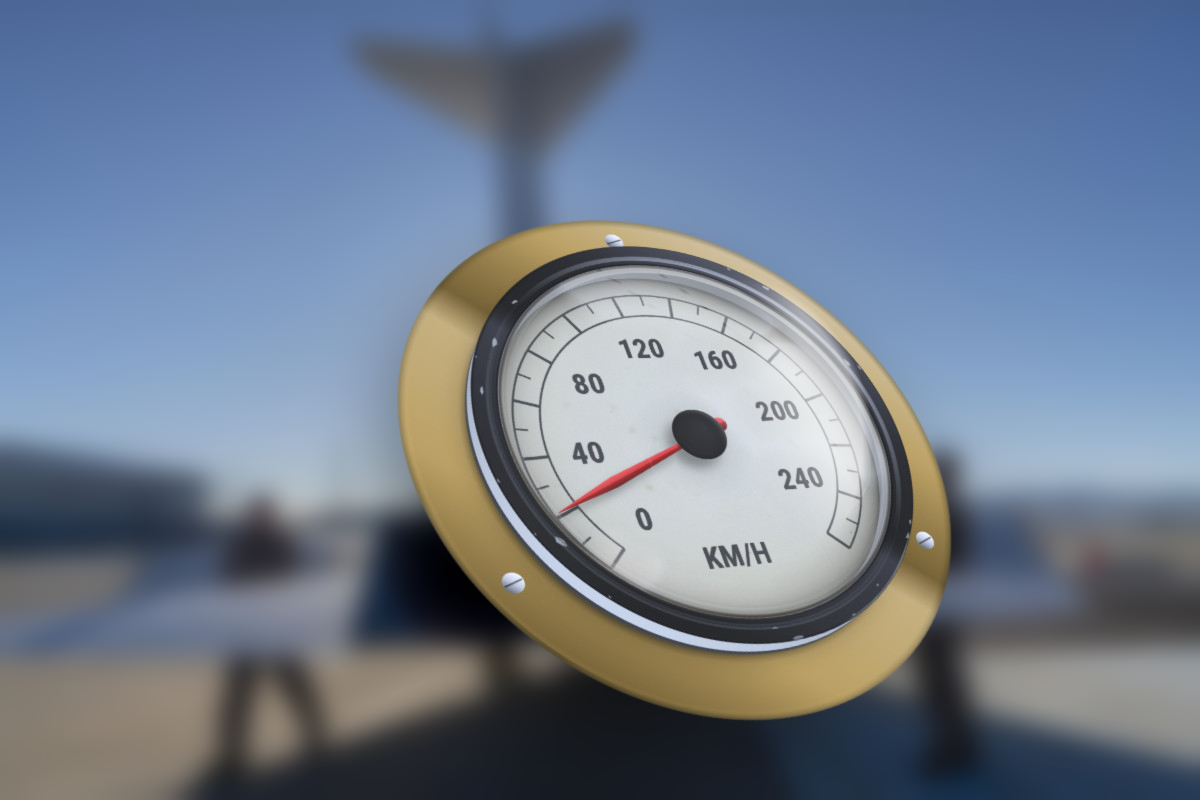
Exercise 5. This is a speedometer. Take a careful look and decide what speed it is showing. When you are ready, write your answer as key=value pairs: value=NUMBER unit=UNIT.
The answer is value=20 unit=km/h
